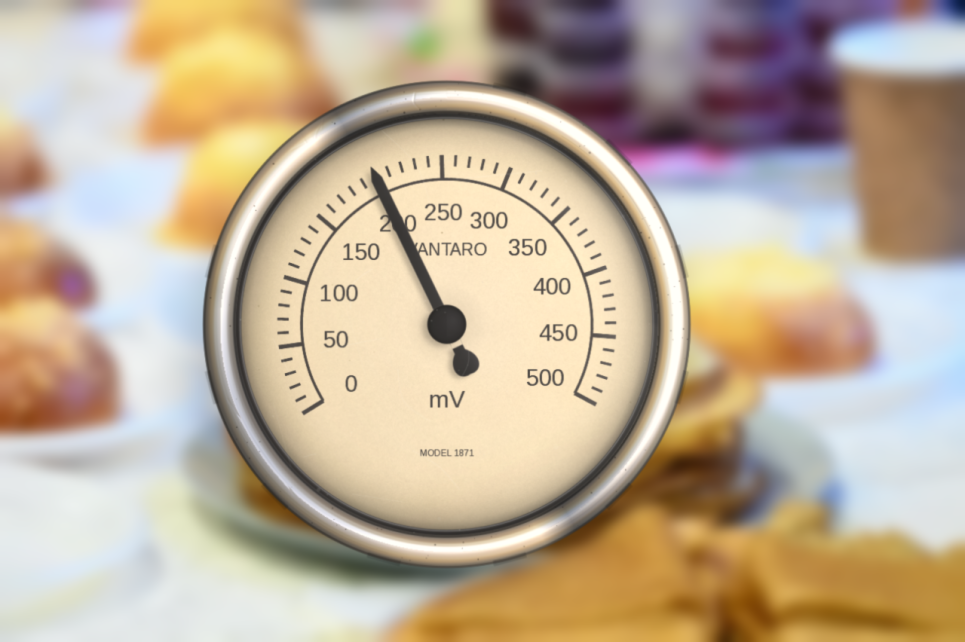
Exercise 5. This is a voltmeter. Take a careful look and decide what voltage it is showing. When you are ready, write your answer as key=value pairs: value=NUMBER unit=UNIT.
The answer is value=200 unit=mV
